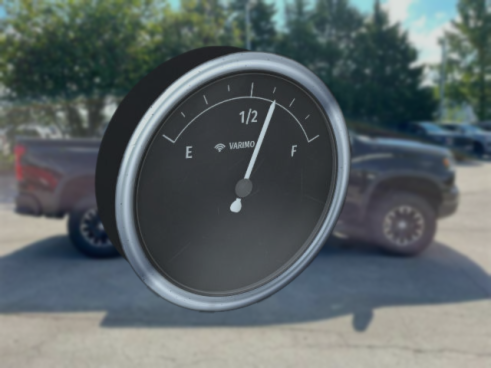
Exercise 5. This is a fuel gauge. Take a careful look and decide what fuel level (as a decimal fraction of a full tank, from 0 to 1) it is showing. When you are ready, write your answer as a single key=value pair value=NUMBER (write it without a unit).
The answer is value=0.625
